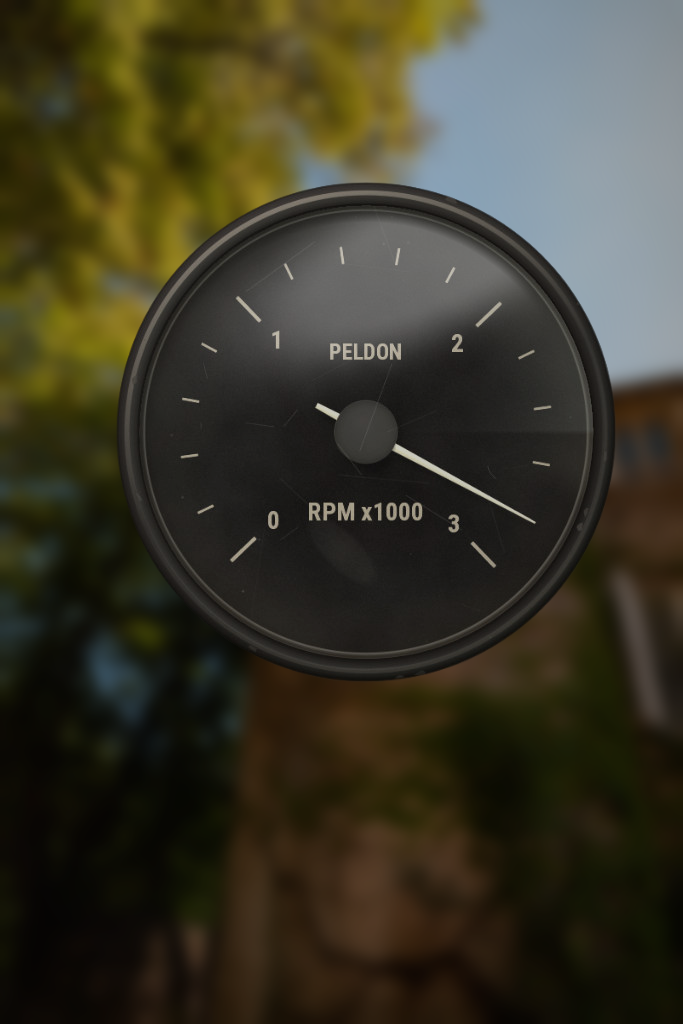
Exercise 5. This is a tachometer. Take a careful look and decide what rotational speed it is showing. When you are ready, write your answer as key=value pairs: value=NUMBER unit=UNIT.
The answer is value=2800 unit=rpm
